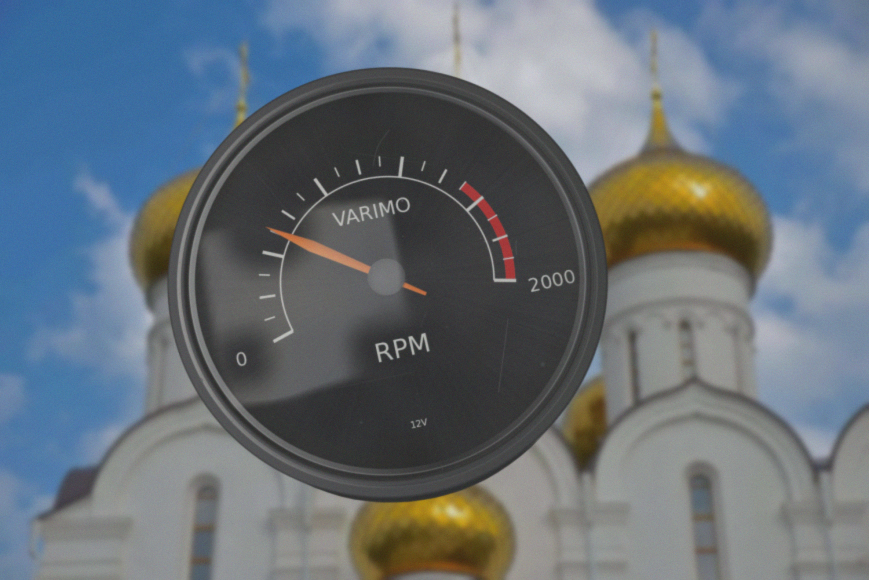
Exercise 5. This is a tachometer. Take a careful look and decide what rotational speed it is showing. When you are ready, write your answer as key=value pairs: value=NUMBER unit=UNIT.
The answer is value=500 unit=rpm
